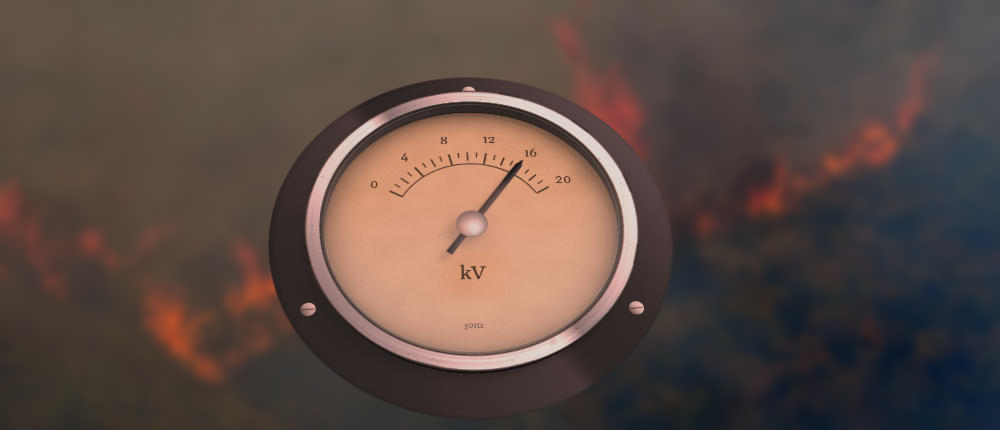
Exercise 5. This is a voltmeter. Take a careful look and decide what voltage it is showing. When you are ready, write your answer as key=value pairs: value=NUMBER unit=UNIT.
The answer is value=16 unit=kV
